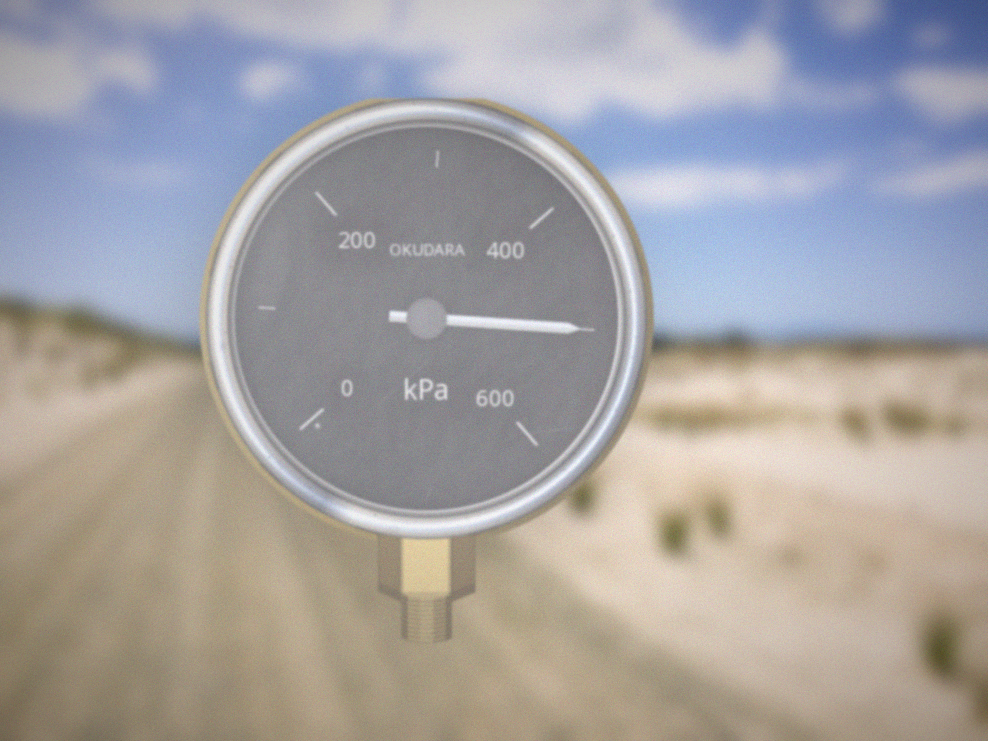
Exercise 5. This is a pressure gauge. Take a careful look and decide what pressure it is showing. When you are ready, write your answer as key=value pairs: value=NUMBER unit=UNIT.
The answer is value=500 unit=kPa
